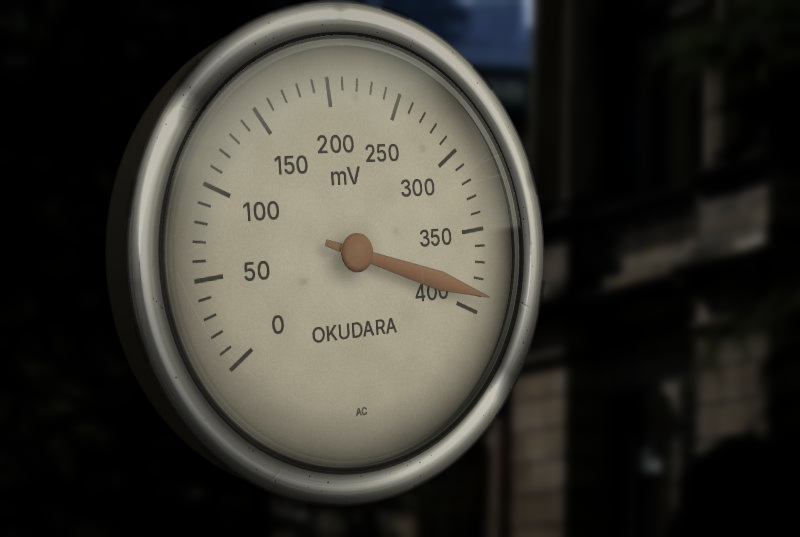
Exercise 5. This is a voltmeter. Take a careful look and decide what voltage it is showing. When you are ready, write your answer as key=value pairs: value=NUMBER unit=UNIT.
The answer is value=390 unit=mV
